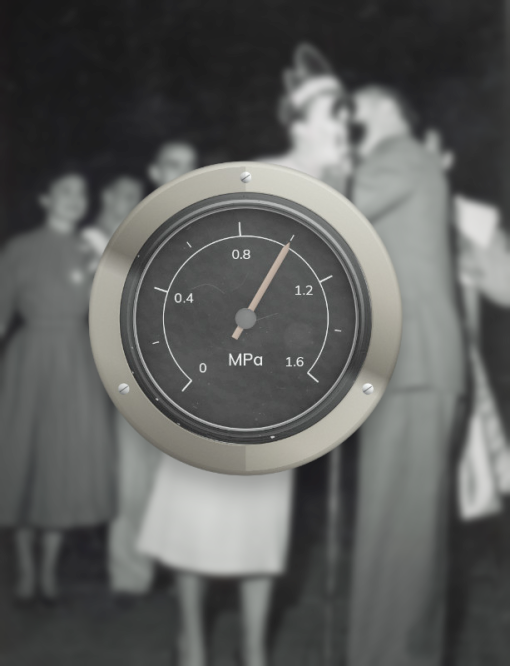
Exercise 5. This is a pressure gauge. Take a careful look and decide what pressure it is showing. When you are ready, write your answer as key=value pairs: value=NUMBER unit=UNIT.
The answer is value=1 unit=MPa
